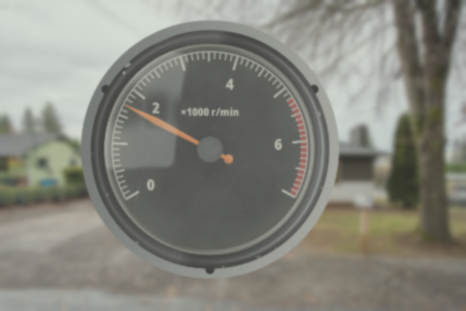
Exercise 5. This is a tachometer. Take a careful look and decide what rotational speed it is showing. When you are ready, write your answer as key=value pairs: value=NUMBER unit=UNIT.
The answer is value=1700 unit=rpm
